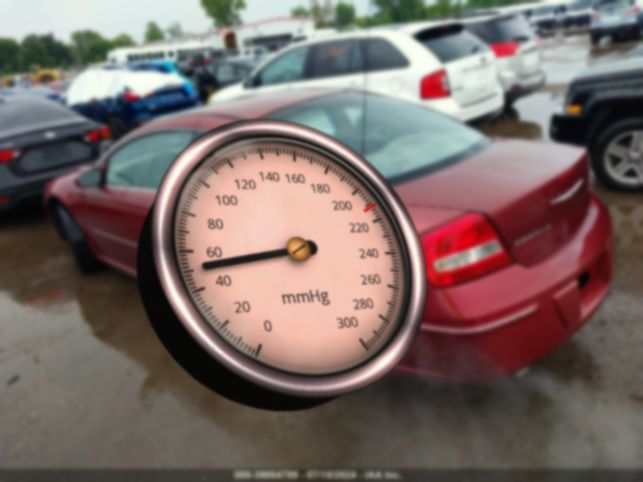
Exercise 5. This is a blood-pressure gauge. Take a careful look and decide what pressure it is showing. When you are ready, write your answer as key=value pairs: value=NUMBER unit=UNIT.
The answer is value=50 unit=mmHg
